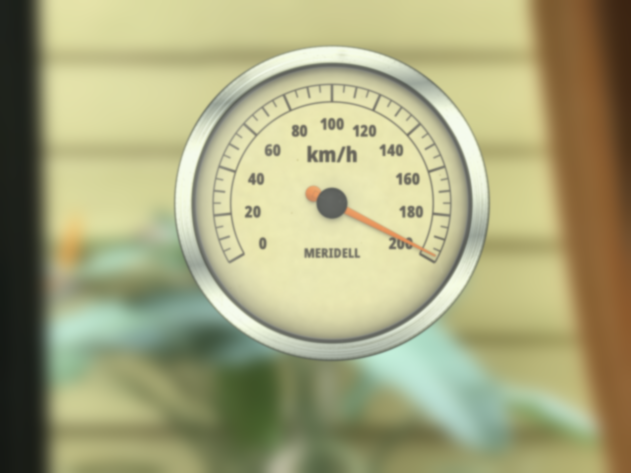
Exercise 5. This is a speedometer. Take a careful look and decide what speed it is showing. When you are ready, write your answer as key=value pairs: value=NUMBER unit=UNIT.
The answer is value=197.5 unit=km/h
